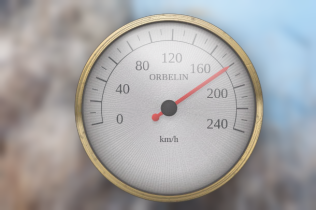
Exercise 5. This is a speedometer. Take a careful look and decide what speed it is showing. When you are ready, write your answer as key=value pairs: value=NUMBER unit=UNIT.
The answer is value=180 unit=km/h
